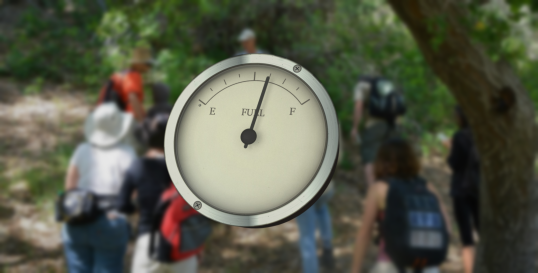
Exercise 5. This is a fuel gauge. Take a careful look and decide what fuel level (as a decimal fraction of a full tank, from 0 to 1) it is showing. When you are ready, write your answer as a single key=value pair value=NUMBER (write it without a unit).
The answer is value=0.625
